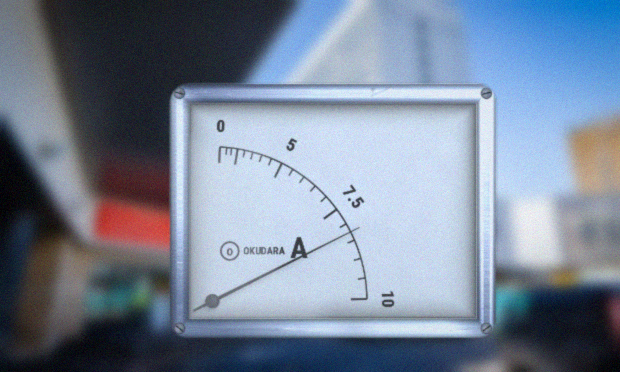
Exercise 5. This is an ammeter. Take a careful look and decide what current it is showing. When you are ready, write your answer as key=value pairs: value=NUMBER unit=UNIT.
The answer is value=8.25 unit=A
